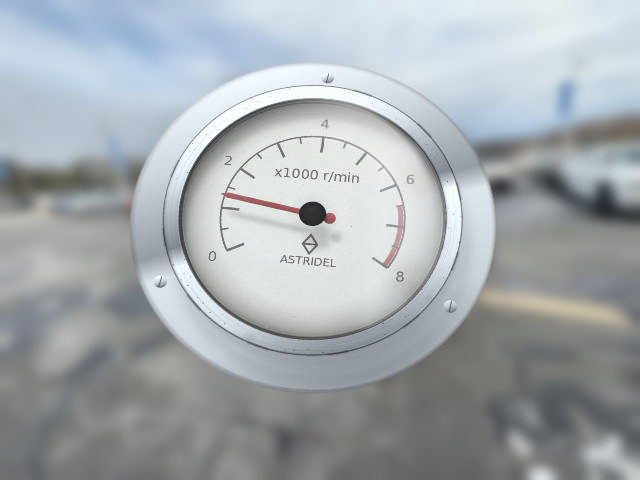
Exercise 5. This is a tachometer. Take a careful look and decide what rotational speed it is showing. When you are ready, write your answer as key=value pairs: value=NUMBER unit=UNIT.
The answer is value=1250 unit=rpm
